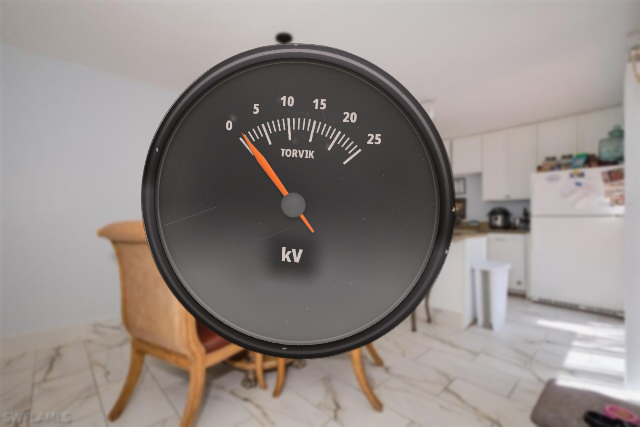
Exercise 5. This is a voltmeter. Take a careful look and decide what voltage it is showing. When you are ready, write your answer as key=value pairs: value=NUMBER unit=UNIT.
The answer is value=1 unit=kV
